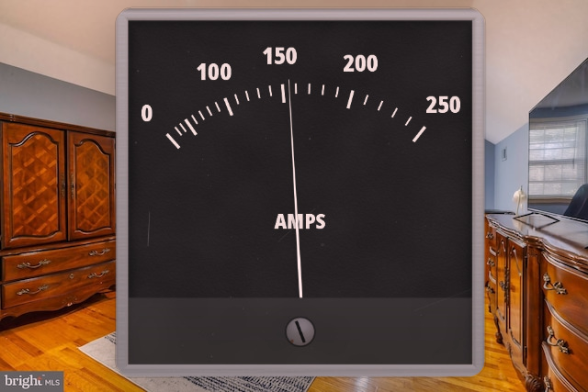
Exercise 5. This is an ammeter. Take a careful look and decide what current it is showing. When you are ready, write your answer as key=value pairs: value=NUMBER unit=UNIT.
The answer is value=155 unit=A
